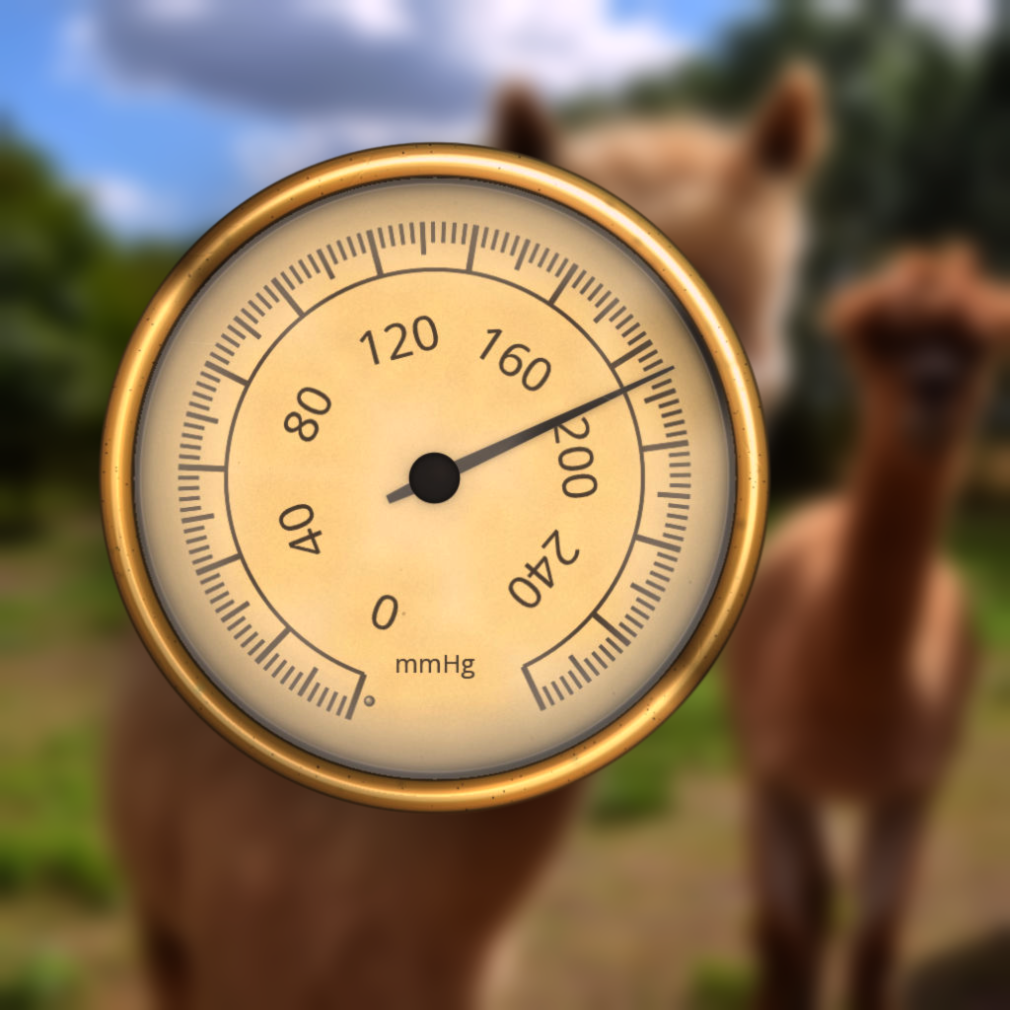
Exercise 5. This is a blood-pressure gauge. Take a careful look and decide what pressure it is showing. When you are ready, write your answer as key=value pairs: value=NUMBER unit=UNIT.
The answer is value=186 unit=mmHg
